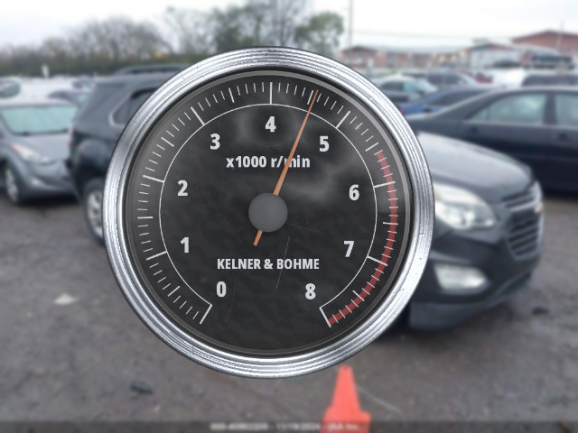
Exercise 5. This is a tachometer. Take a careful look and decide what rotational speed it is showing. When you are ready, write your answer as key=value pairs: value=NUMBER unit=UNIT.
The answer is value=4550 unit=rpm
